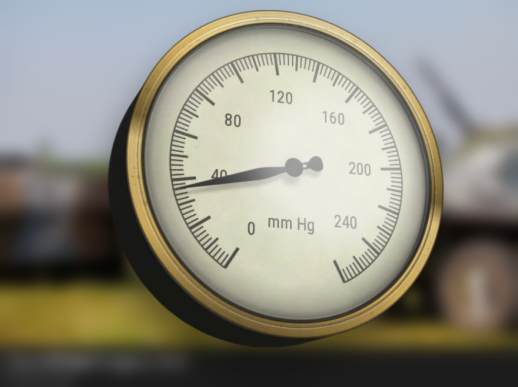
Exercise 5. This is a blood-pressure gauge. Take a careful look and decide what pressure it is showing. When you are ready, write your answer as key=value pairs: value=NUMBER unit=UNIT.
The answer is value=36 unit=mmHg
